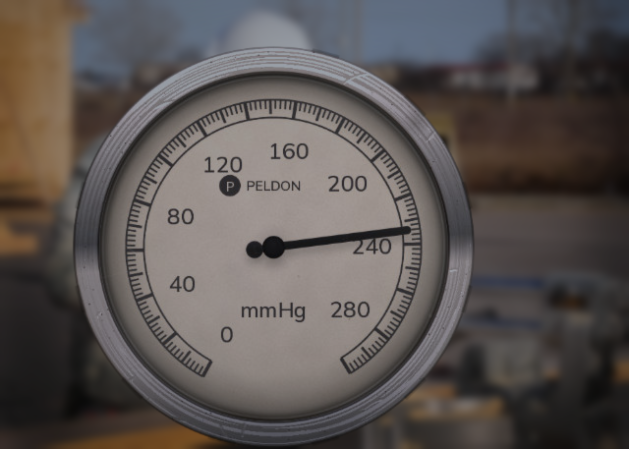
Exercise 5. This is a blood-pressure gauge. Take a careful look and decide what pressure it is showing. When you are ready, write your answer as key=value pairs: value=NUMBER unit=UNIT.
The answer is value=234 unit=mmHg
